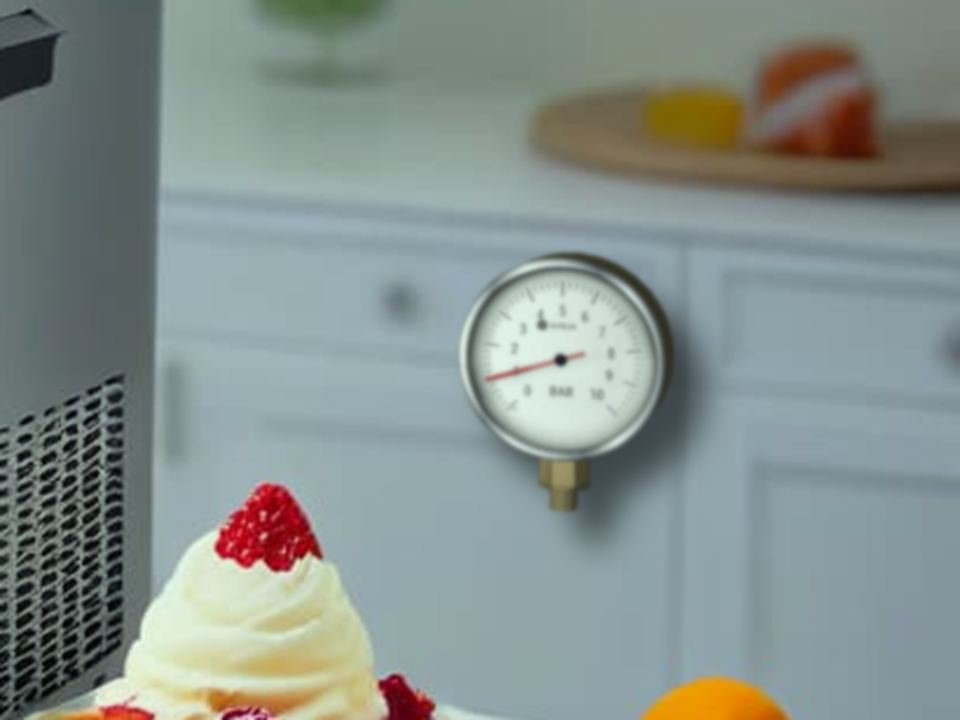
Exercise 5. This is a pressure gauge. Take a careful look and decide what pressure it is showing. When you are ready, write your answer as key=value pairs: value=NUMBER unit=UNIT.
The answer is value=1 unit=bar
